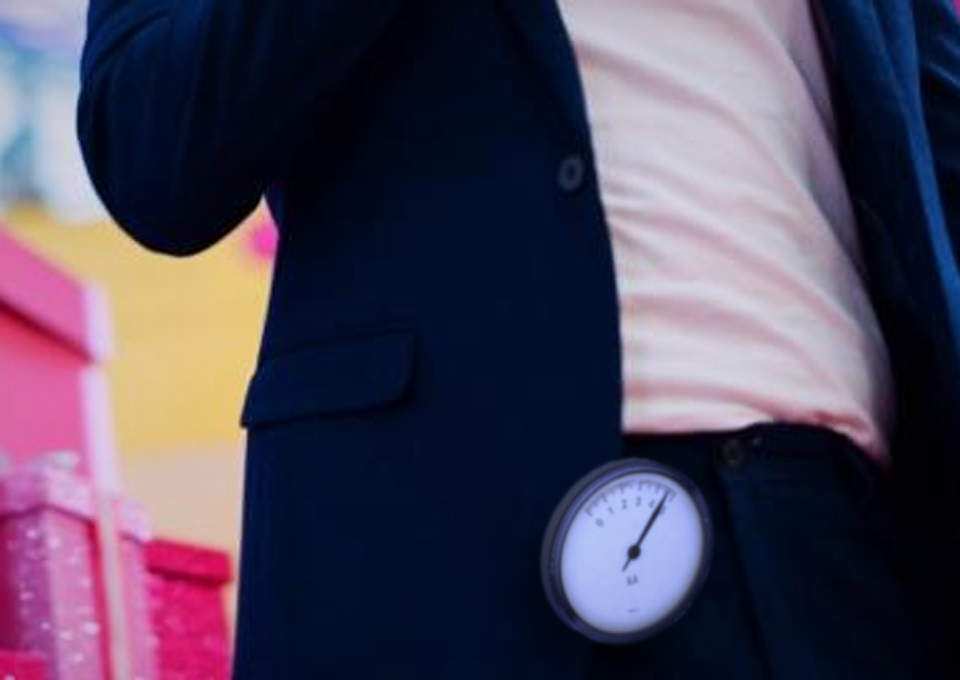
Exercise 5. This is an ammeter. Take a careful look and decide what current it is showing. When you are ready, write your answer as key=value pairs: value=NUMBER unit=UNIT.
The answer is value=4.5 unit=kA
